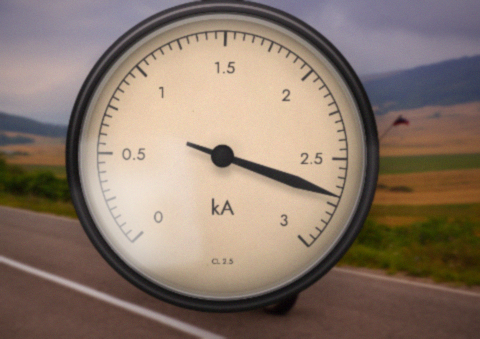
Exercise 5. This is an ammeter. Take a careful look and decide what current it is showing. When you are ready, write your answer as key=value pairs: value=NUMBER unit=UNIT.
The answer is value=2.7 unit=kA
